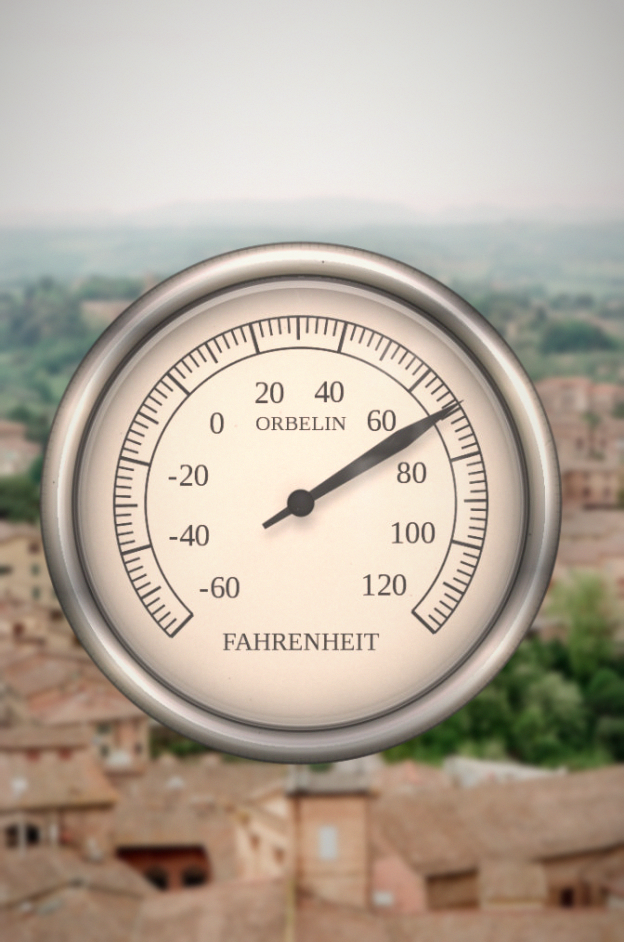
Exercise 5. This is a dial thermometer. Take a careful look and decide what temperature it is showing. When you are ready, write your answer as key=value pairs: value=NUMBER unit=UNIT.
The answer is value=69 unit=°F
